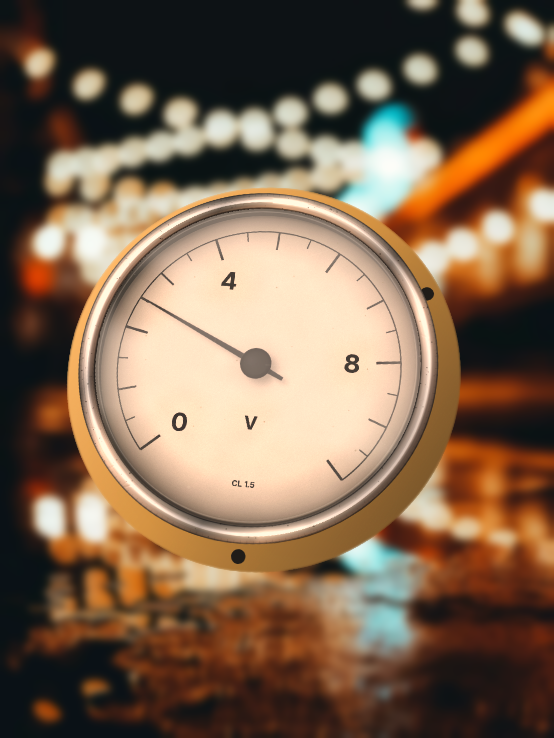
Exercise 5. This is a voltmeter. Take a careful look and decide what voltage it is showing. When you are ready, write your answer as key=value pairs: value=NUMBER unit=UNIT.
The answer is value=2.5 unit=V
